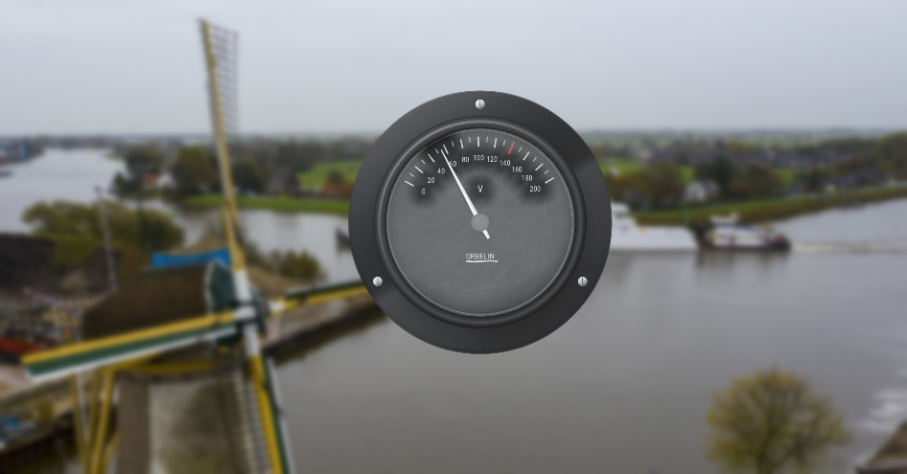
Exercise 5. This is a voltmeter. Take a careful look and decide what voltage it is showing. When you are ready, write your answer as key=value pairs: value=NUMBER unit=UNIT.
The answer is value=55 unit=V
